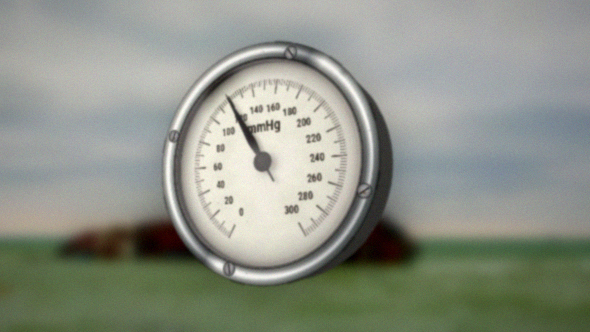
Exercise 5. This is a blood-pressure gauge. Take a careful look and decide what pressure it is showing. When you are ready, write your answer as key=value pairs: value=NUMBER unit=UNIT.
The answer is value=120 unit=mmHg
